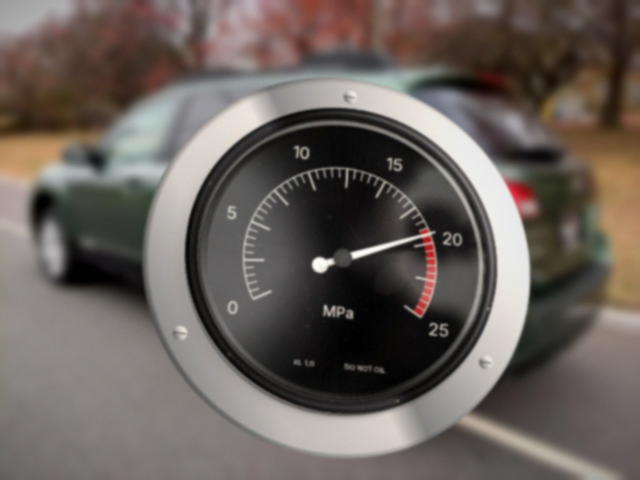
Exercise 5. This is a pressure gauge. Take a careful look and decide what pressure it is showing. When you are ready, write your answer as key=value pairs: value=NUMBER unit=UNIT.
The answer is value=19.5 unit=MPa
